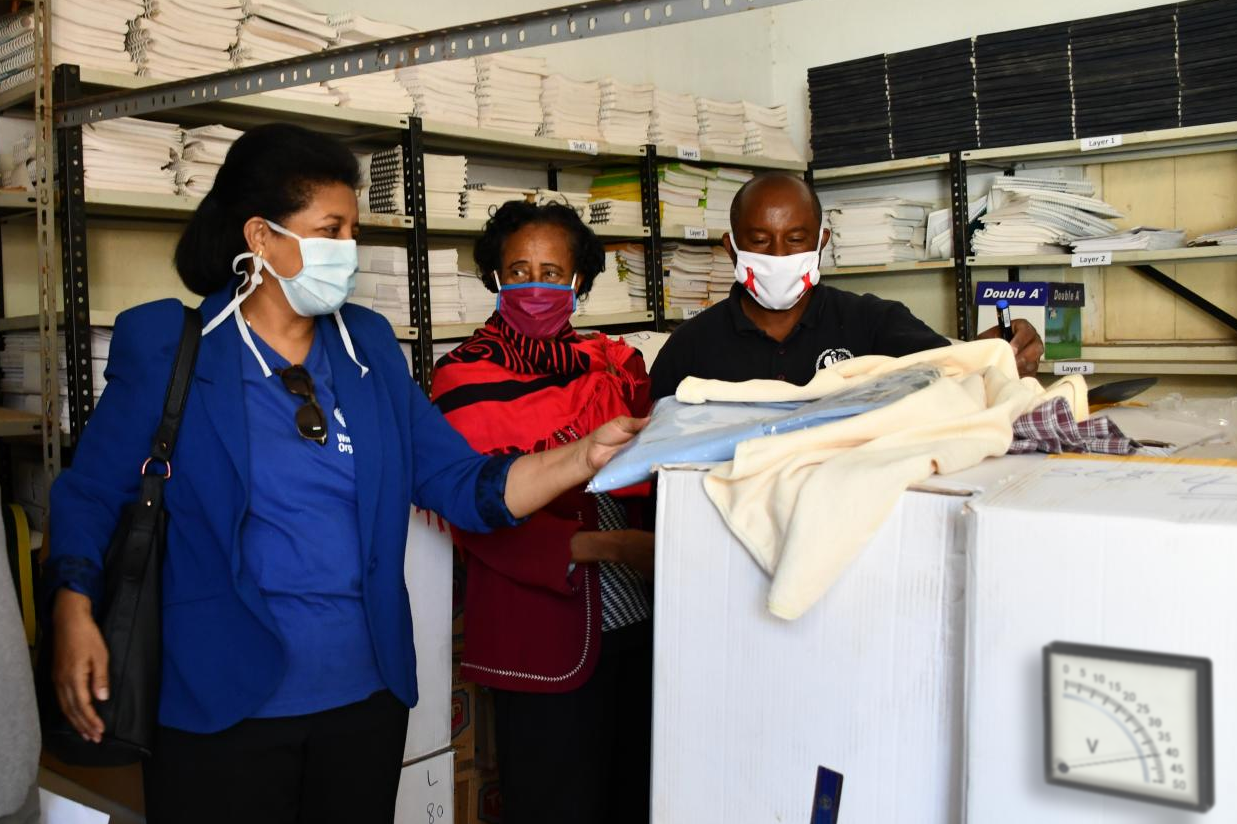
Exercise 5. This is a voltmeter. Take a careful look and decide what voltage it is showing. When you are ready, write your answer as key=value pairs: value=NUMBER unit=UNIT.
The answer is value=40 unit=V
